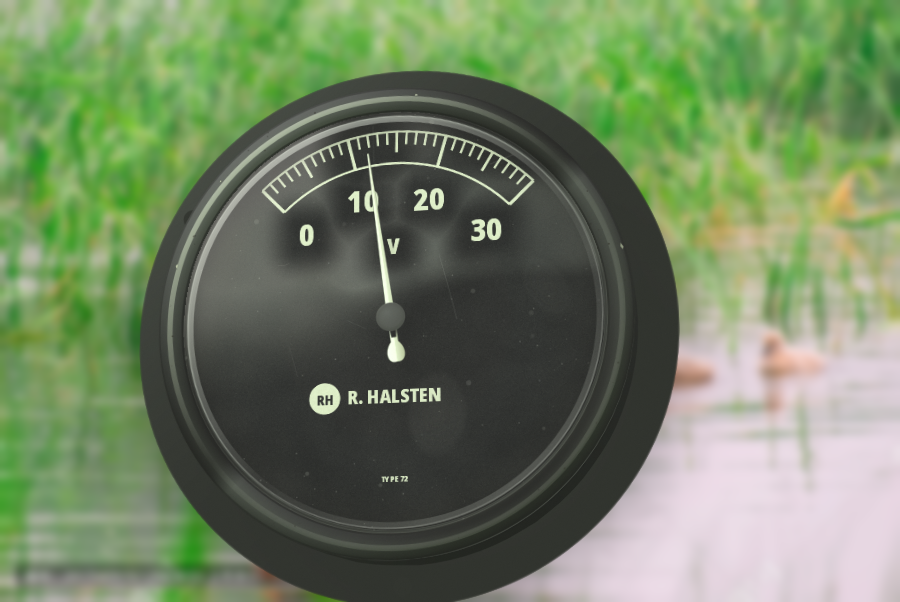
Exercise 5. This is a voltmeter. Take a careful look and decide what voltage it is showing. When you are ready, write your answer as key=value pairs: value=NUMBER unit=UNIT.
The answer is value=12 unit=V
